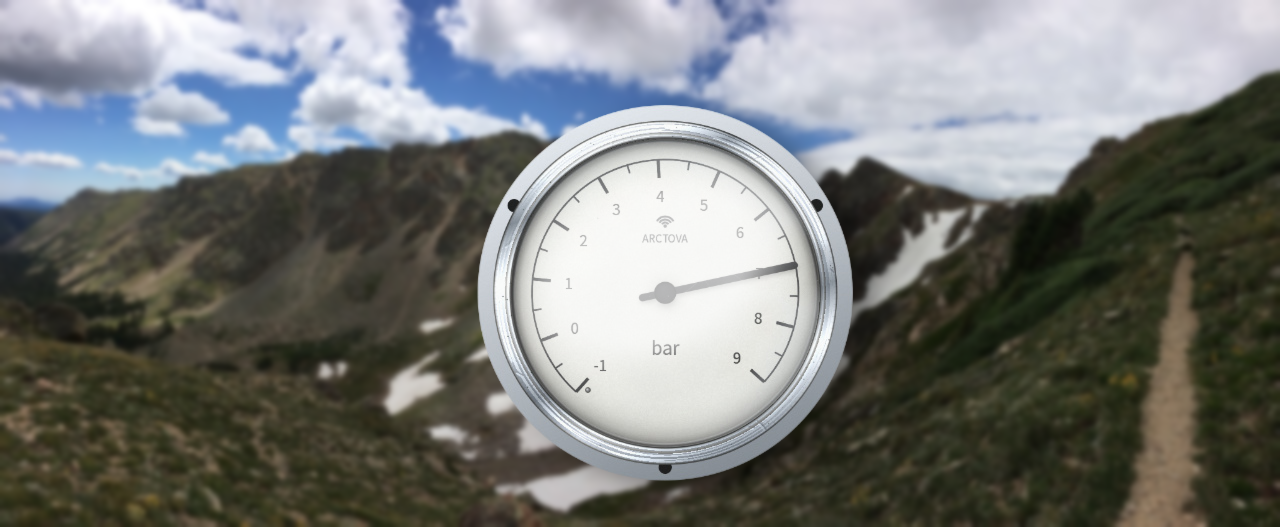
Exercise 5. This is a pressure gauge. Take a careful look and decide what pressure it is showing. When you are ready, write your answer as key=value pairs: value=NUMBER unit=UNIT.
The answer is value=7 unit=bar
